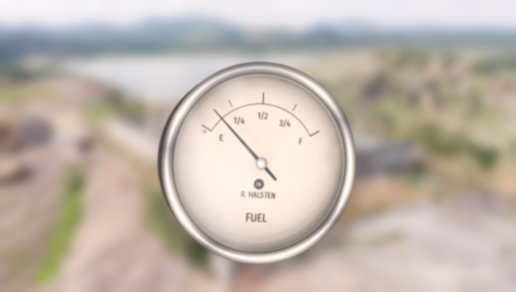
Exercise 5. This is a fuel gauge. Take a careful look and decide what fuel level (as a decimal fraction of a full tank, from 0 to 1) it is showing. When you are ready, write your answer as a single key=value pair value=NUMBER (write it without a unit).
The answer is value=0.125
